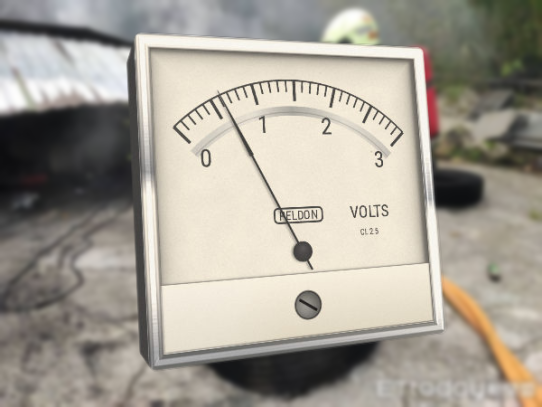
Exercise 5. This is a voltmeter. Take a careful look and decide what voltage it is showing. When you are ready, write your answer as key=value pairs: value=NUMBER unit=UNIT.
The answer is value=0.6 unit=V
